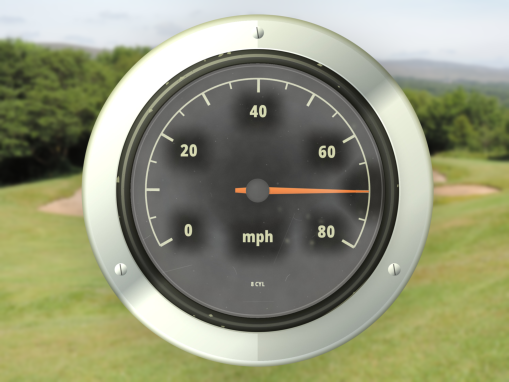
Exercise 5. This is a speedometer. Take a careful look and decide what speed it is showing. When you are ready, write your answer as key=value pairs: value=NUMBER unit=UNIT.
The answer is value=70 unit=mph
